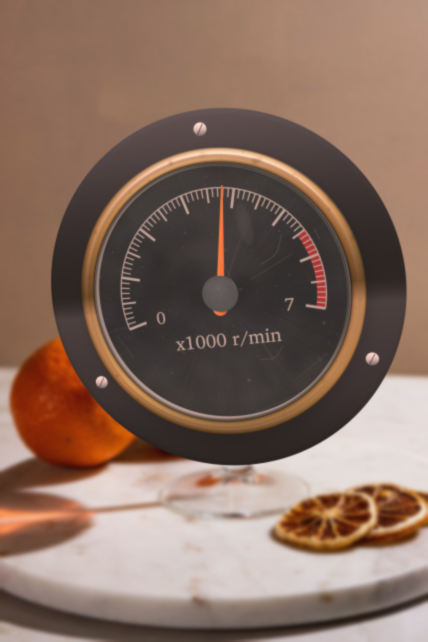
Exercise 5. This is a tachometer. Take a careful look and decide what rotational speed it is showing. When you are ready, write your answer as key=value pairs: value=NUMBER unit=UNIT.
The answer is value=3800 unit=rpm
